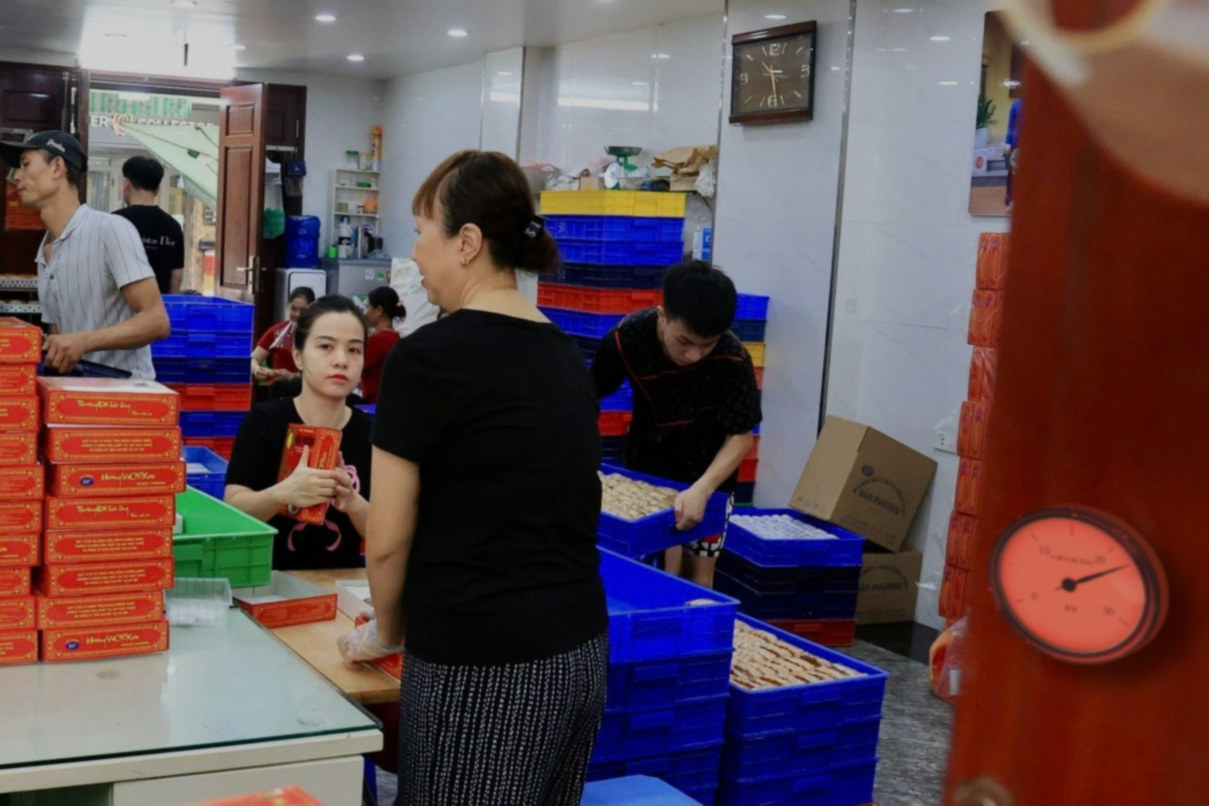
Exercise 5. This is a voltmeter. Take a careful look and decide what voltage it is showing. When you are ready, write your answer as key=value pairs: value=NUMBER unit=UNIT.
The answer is value=22.5 unit=kV
